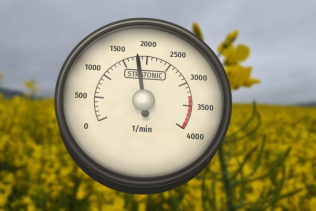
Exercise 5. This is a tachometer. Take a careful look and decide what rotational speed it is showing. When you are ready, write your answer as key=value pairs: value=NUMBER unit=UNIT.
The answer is value=1800 unit=rpm
